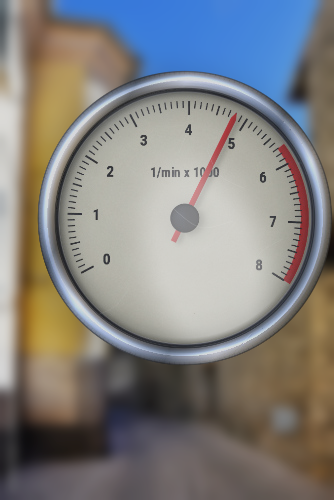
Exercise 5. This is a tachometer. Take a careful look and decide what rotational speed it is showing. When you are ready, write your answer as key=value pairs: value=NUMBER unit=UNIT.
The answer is value=4800 unit=rpm
